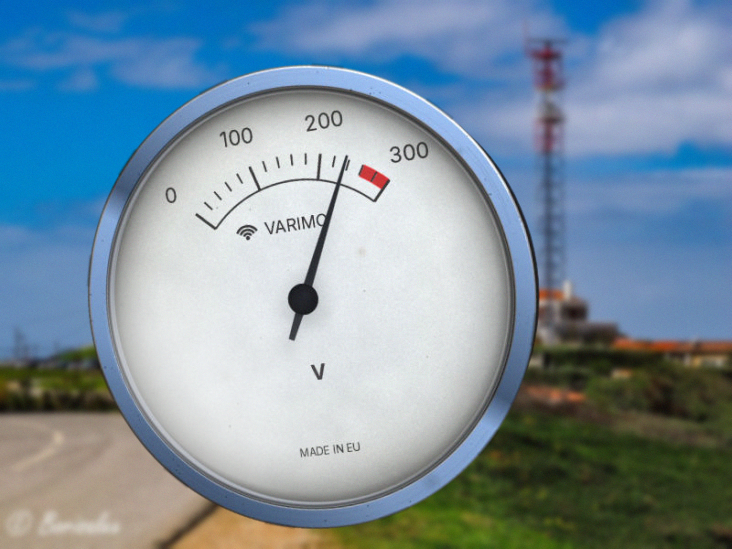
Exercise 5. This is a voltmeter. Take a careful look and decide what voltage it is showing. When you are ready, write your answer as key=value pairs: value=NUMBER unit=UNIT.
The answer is value=240 unit=V
